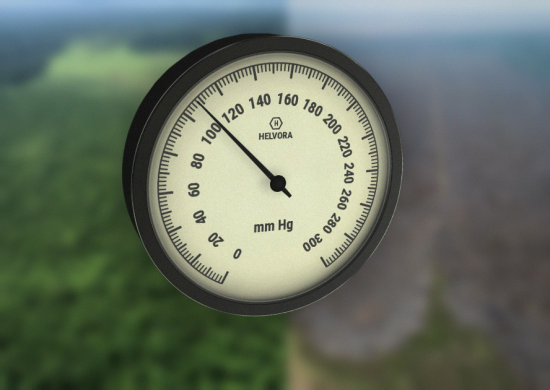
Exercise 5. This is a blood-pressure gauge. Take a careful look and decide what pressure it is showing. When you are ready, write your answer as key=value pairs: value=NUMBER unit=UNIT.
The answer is value=108 unit=mmHg
